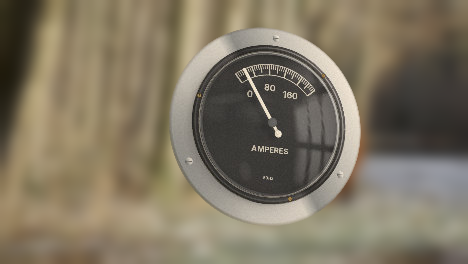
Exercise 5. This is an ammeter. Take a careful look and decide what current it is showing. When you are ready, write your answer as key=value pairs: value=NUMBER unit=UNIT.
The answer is value=20 unit=A
